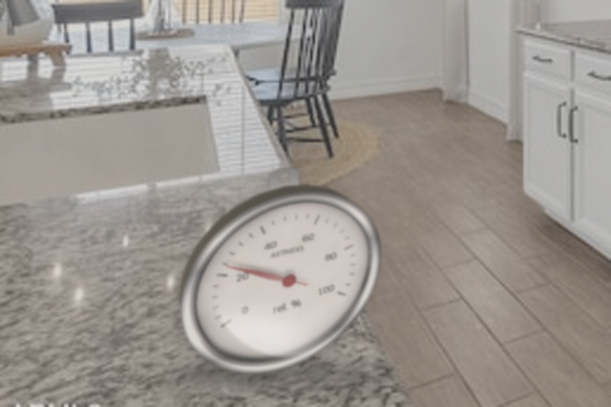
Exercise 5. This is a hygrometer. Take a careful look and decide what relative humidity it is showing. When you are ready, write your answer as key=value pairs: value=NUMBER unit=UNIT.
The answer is value=24 unit=%
